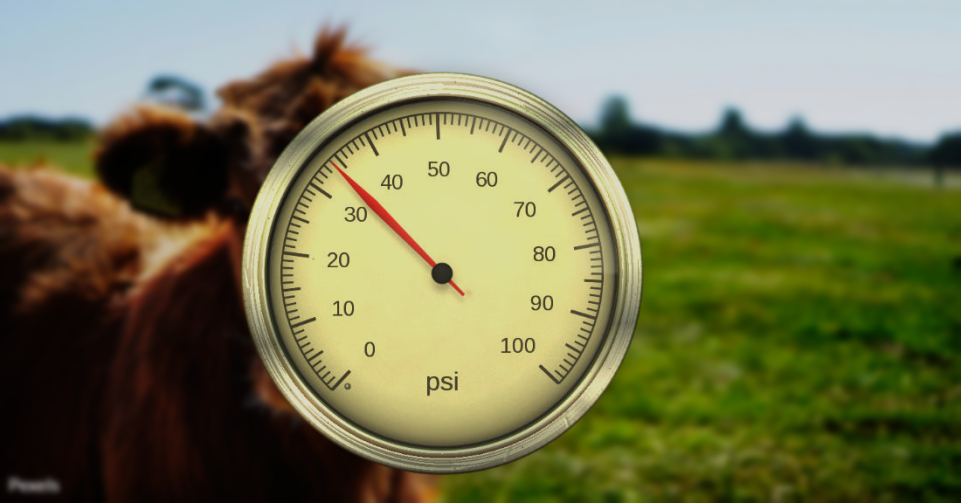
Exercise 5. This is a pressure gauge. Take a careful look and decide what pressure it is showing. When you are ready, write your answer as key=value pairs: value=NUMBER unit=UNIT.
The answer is value=34 unit=psi
